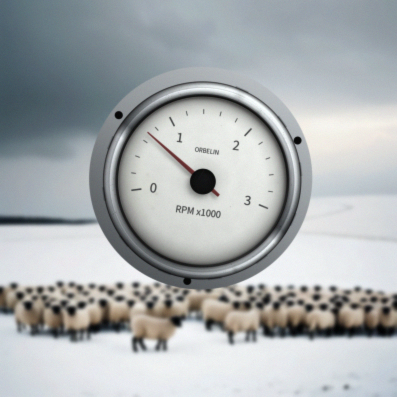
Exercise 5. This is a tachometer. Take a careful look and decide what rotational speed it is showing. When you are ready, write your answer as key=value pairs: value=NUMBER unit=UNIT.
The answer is value=700 unit=rpm
